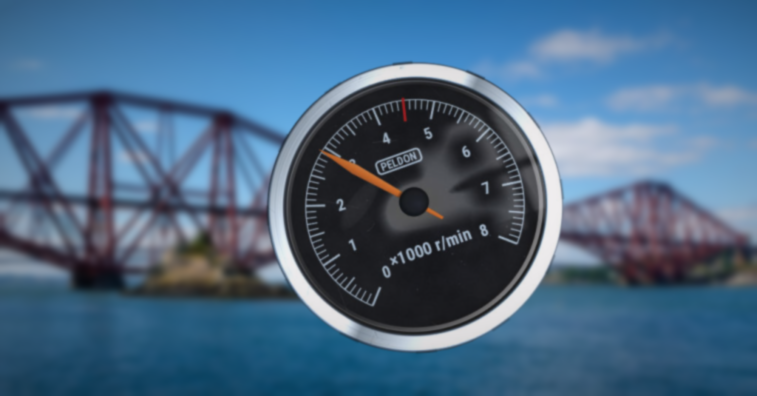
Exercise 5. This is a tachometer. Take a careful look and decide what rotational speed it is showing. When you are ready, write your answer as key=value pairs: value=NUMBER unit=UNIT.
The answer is value=2900 unit=rpm
